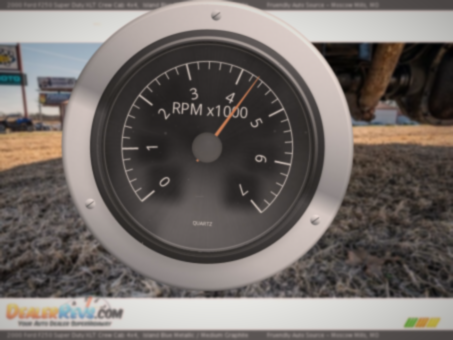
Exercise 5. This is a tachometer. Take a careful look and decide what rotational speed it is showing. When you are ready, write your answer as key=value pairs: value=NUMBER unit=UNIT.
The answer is value=4300 unit=rpm
